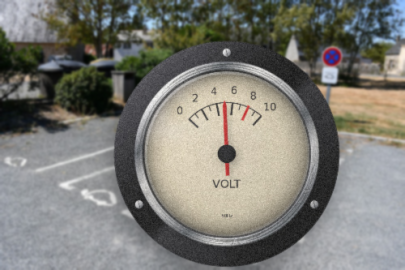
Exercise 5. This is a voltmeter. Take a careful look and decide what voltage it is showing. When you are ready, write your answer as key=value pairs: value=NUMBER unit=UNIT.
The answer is value=5 unit=V
